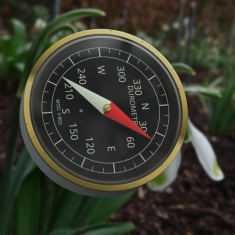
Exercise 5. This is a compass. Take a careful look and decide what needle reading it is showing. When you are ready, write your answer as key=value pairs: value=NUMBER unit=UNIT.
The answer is value=40 unit=°
